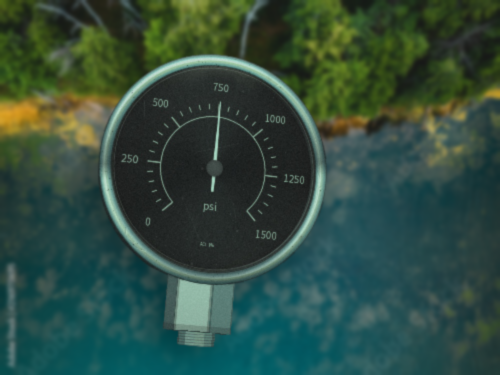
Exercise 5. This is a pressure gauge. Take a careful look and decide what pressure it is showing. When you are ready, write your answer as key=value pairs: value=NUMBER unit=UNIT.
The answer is value=750 unit=psi
